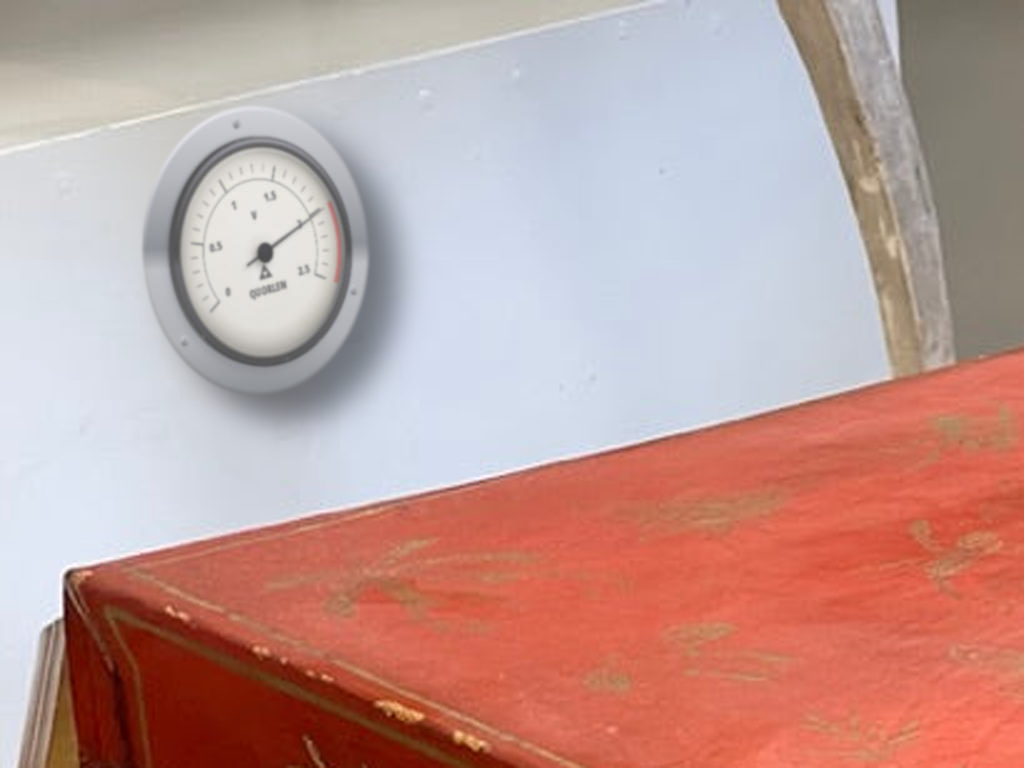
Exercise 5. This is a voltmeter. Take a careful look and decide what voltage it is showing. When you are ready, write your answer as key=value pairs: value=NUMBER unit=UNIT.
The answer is value=2 unit=V
